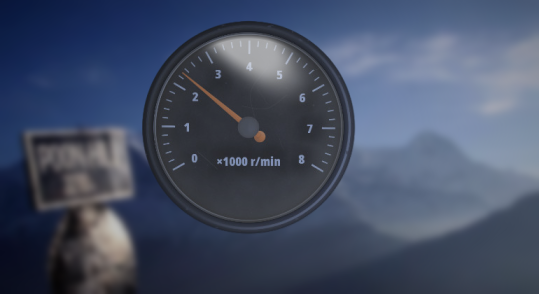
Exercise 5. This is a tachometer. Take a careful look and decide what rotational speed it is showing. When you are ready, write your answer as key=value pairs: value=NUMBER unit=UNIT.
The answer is value=2300 unit=rpm
